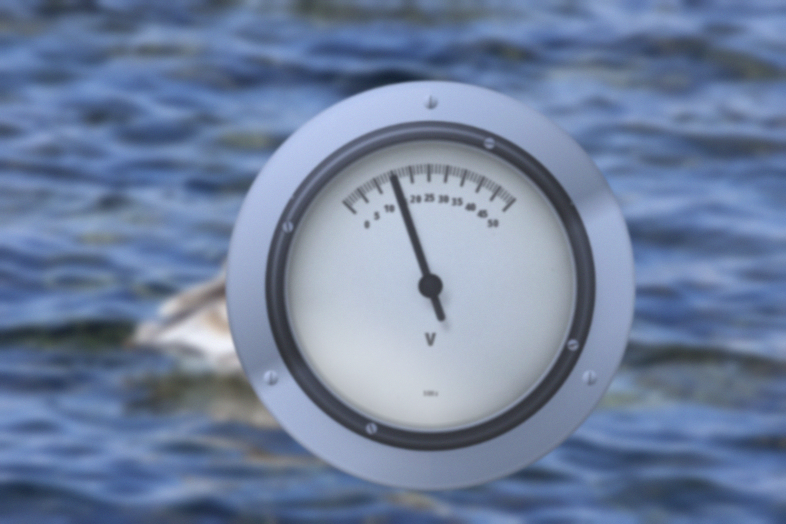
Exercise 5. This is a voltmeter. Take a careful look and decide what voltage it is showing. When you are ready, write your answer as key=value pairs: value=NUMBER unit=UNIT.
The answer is value=15 unit=V
